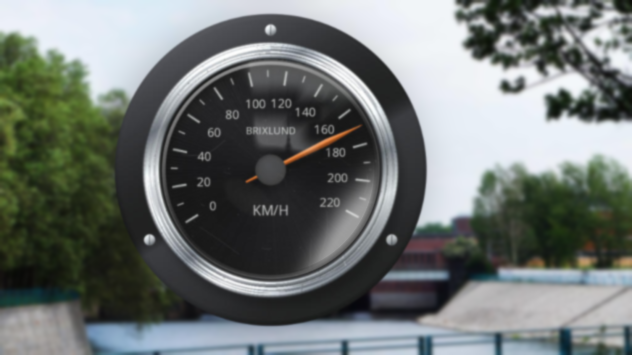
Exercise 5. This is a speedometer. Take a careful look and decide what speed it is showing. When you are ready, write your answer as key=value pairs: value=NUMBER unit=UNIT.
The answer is value=170 unit=km/h
